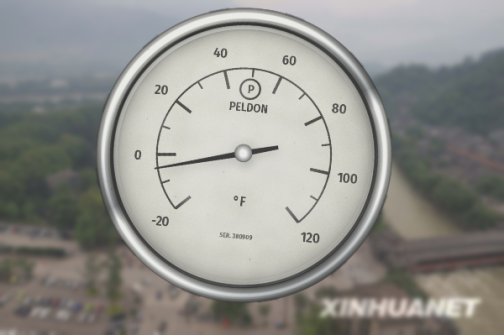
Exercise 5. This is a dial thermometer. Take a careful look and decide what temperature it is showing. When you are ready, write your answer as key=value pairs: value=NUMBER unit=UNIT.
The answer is value=-5 unit=°F
